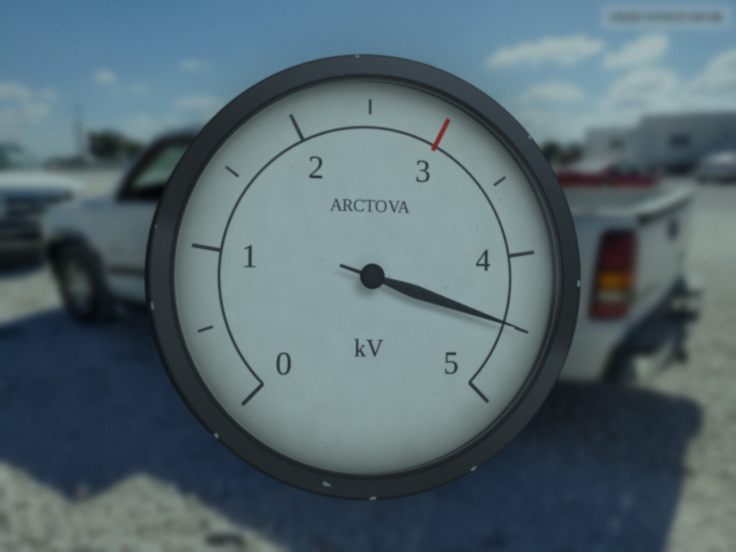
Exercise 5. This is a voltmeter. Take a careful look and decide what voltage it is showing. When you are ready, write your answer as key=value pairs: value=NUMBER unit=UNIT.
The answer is value=4.5 unit=kV
